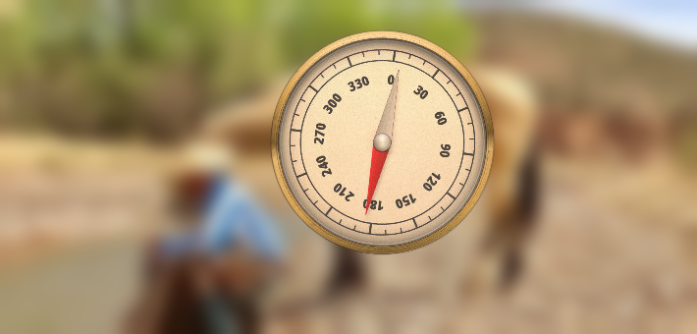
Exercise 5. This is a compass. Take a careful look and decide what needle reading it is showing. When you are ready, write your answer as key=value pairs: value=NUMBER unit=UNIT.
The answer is value=185 unit=°
